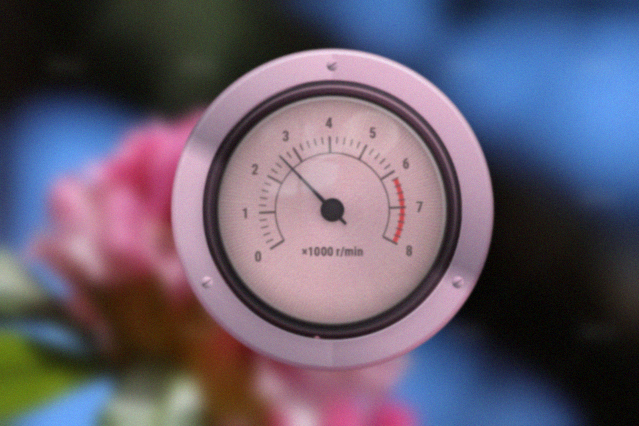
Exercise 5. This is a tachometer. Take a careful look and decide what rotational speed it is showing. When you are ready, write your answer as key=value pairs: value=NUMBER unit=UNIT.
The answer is value=2600 unit=rpm
